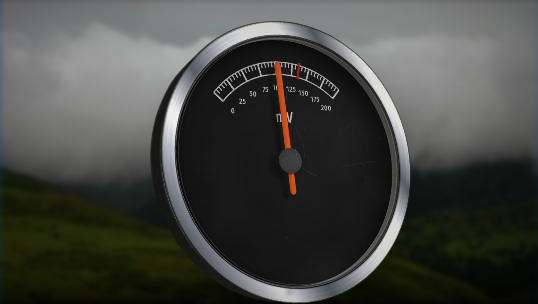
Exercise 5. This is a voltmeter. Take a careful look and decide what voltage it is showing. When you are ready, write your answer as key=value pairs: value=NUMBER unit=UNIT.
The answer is value=100 unit=mV
